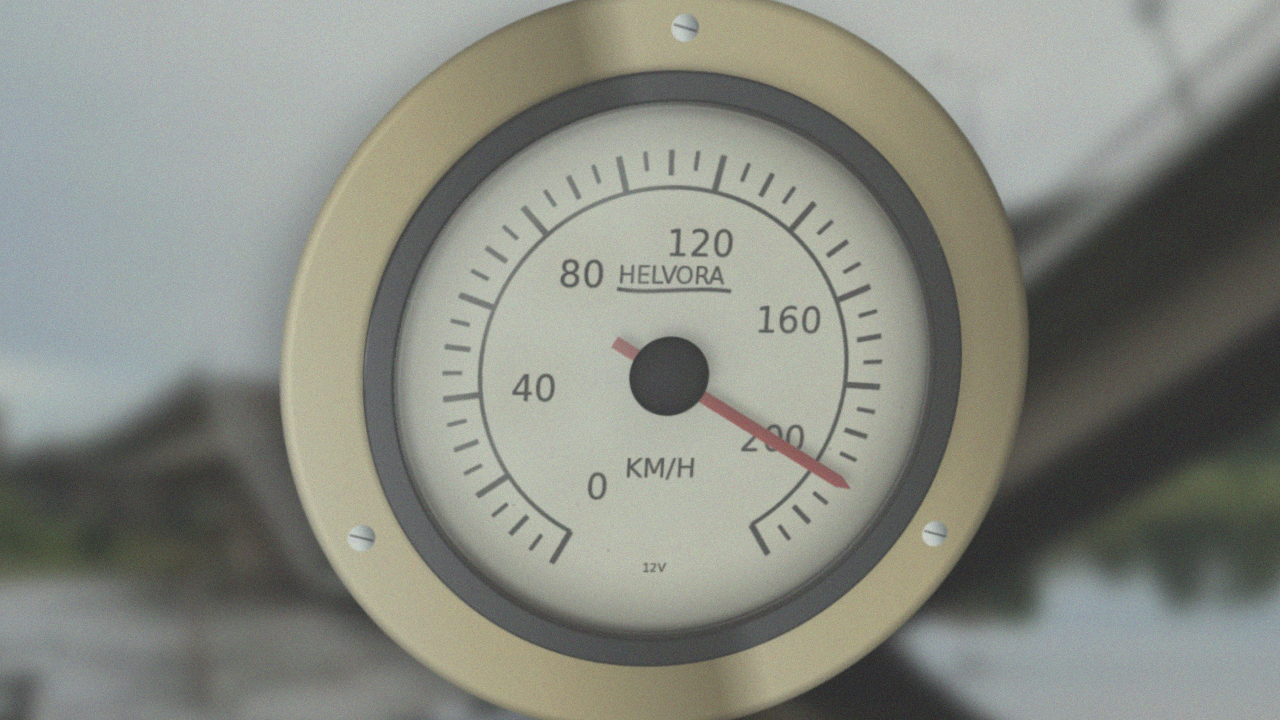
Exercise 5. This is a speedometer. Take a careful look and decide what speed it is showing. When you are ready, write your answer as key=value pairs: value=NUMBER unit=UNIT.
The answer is value=200 unit=km/h
